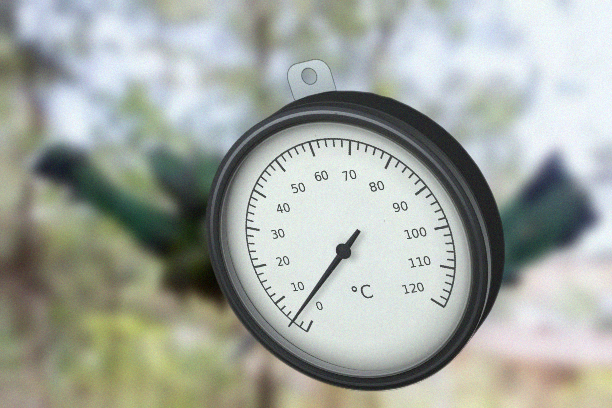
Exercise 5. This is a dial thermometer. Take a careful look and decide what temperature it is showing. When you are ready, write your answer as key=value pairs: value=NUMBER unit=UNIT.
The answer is value=4 unit=°C
